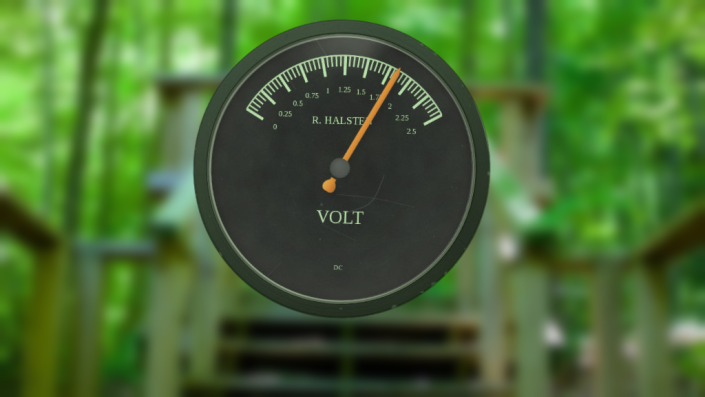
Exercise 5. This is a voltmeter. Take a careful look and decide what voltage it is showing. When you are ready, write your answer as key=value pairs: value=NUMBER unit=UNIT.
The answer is value=1.85 unit=V
